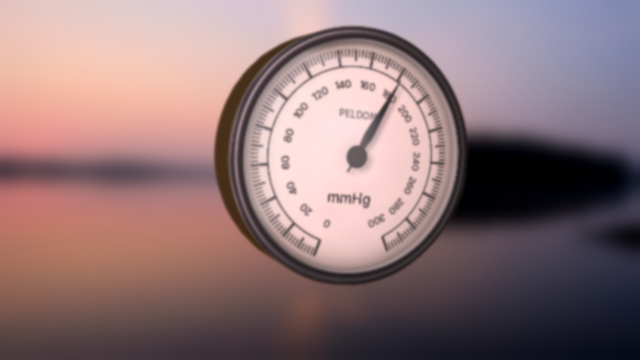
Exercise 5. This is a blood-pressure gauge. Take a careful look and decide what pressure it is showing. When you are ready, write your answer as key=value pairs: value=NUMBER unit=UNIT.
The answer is value=180 unit=mmHg
